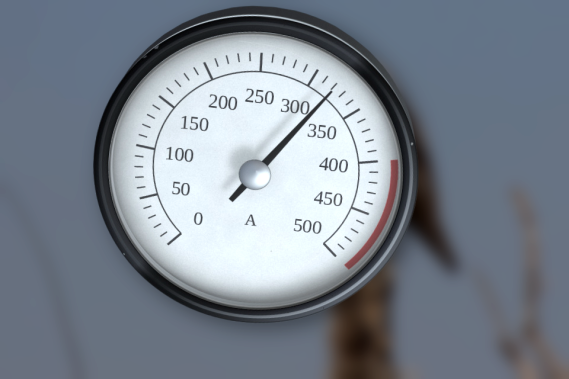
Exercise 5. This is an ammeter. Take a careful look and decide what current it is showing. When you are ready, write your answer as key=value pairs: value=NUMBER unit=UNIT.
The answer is value=320 unit=A
